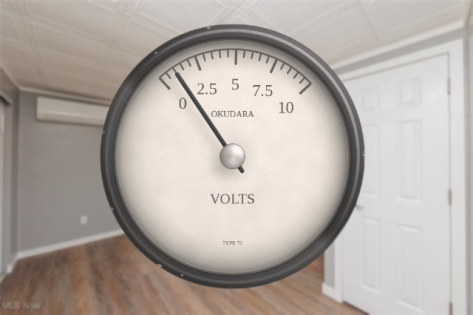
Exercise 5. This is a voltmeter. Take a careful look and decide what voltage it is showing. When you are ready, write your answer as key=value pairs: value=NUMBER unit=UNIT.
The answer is value=1 unit=V
